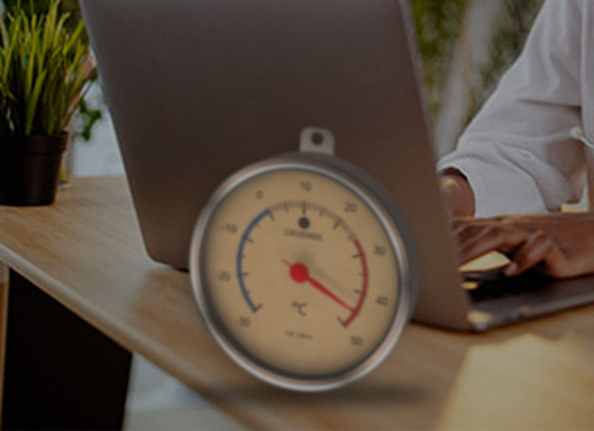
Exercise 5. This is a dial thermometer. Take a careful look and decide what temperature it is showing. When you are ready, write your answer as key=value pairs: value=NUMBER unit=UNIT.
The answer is value=45 unit=°C
